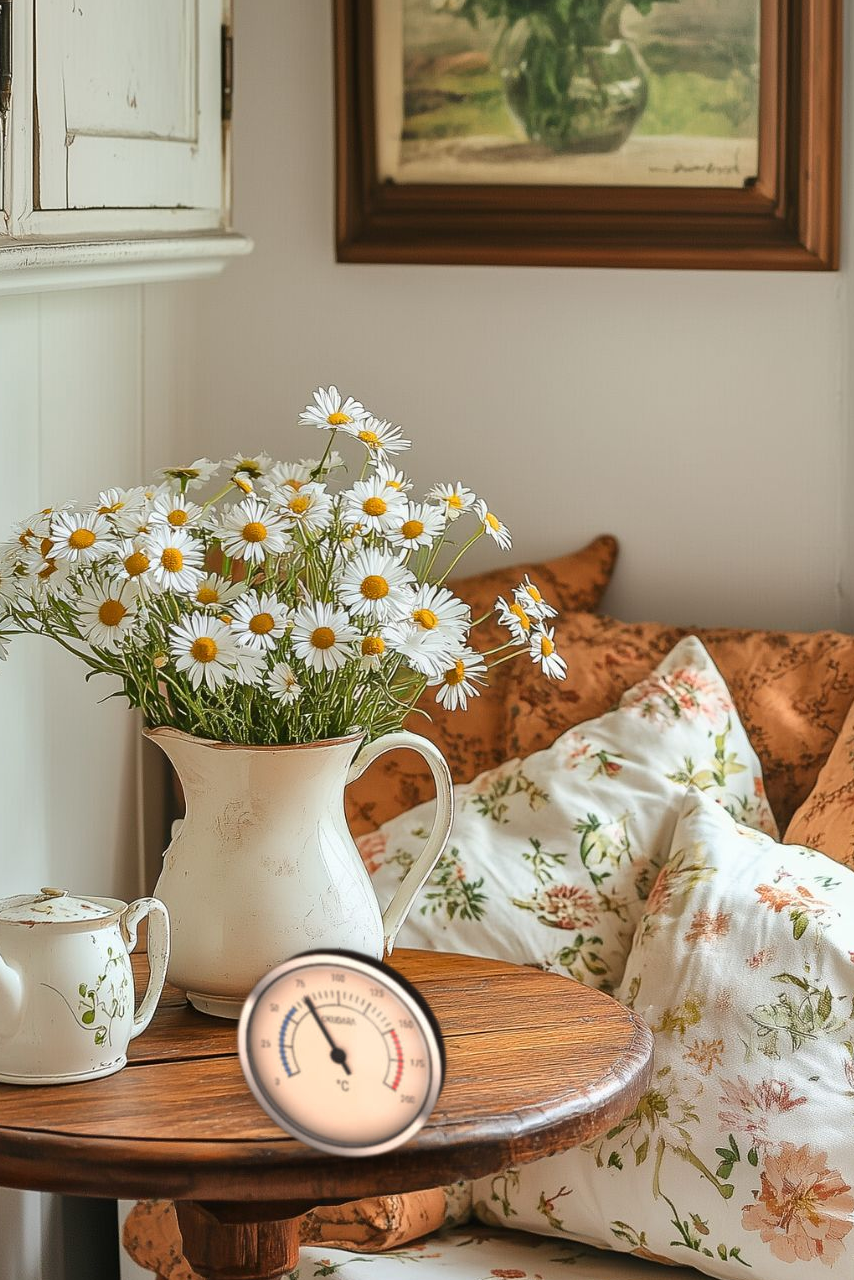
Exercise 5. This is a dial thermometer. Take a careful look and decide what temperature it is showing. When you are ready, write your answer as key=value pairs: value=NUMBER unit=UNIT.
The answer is value=75 unit=°C
